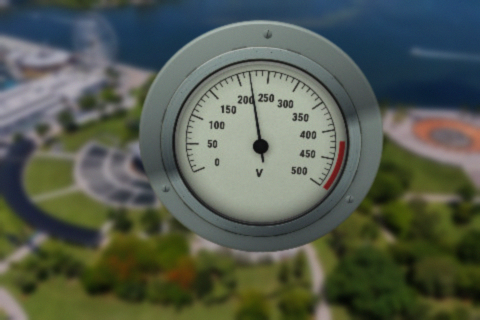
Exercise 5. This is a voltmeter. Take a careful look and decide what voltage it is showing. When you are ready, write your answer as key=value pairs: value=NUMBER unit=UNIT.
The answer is value=220 unit=V
